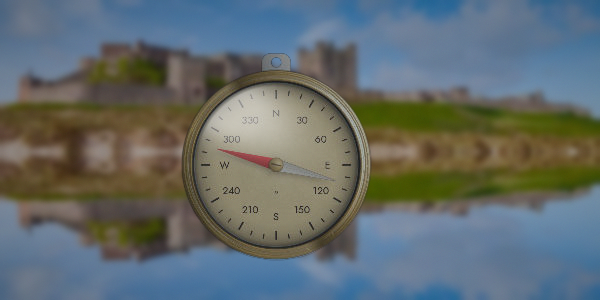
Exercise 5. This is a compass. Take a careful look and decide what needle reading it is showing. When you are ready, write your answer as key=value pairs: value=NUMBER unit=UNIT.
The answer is value=285 unit=°
